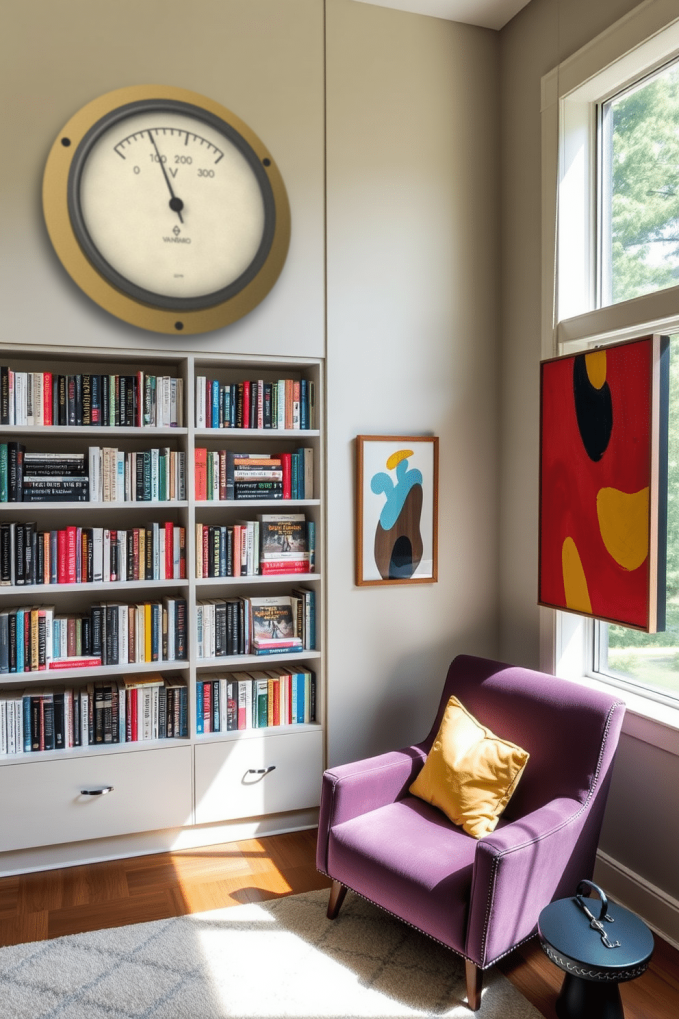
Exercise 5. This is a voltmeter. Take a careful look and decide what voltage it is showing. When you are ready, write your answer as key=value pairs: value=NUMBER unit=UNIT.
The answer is value=100 unit=V
